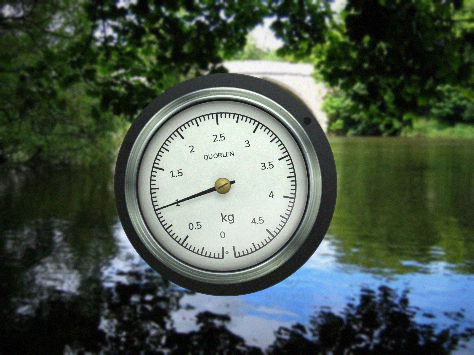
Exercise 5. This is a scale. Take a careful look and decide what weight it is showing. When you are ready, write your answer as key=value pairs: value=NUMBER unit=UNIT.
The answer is value=1 unit=kg
